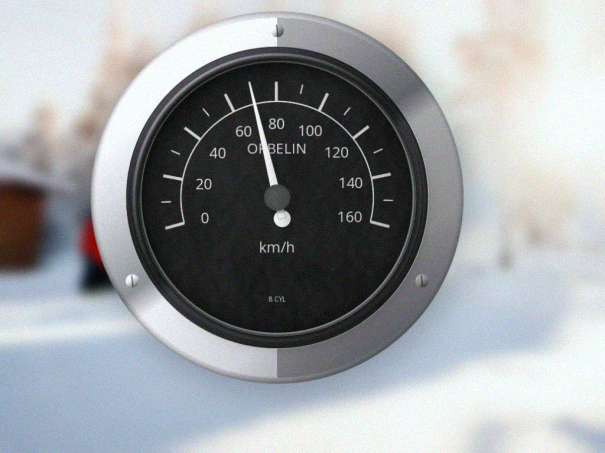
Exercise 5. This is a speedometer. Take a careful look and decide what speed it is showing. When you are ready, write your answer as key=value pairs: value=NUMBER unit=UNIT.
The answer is value=70 unit=km/h
